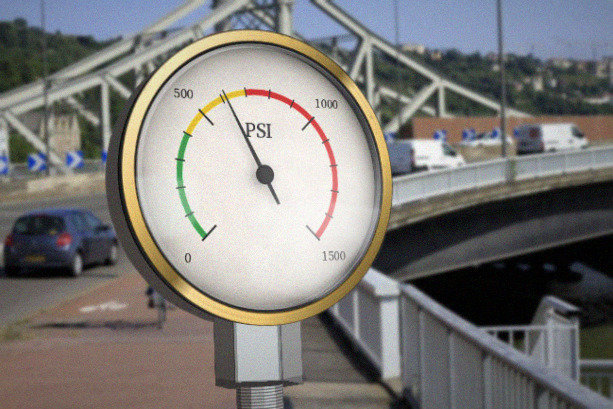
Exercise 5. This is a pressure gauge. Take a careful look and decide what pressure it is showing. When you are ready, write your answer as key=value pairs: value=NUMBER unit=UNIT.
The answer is value=600 unit=psi
